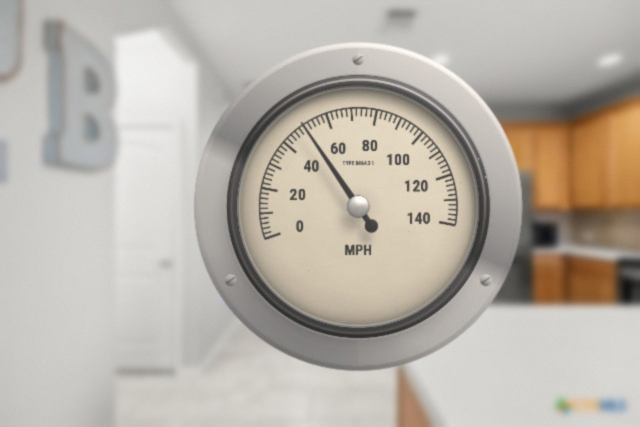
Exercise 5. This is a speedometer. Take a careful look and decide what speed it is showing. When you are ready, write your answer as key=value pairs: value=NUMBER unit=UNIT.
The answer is value=50 unit=mph
